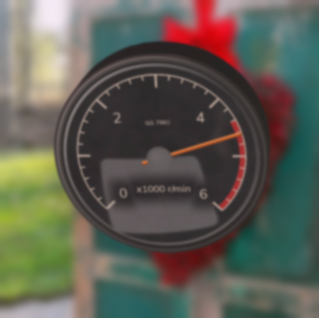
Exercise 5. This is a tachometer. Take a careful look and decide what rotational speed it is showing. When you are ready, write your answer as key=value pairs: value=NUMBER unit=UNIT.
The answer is value=4600 unit=rpm
